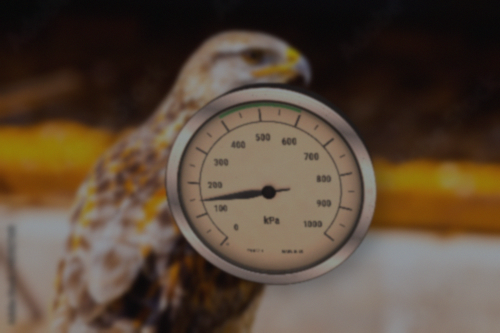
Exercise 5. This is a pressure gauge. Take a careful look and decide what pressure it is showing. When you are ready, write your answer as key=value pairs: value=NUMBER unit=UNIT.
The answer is value=150 unit=kPa
